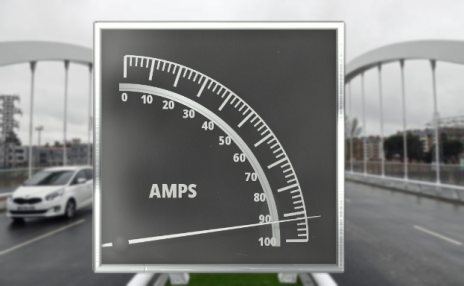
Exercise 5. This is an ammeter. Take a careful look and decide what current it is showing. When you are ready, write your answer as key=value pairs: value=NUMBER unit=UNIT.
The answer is value=92 unit=A
